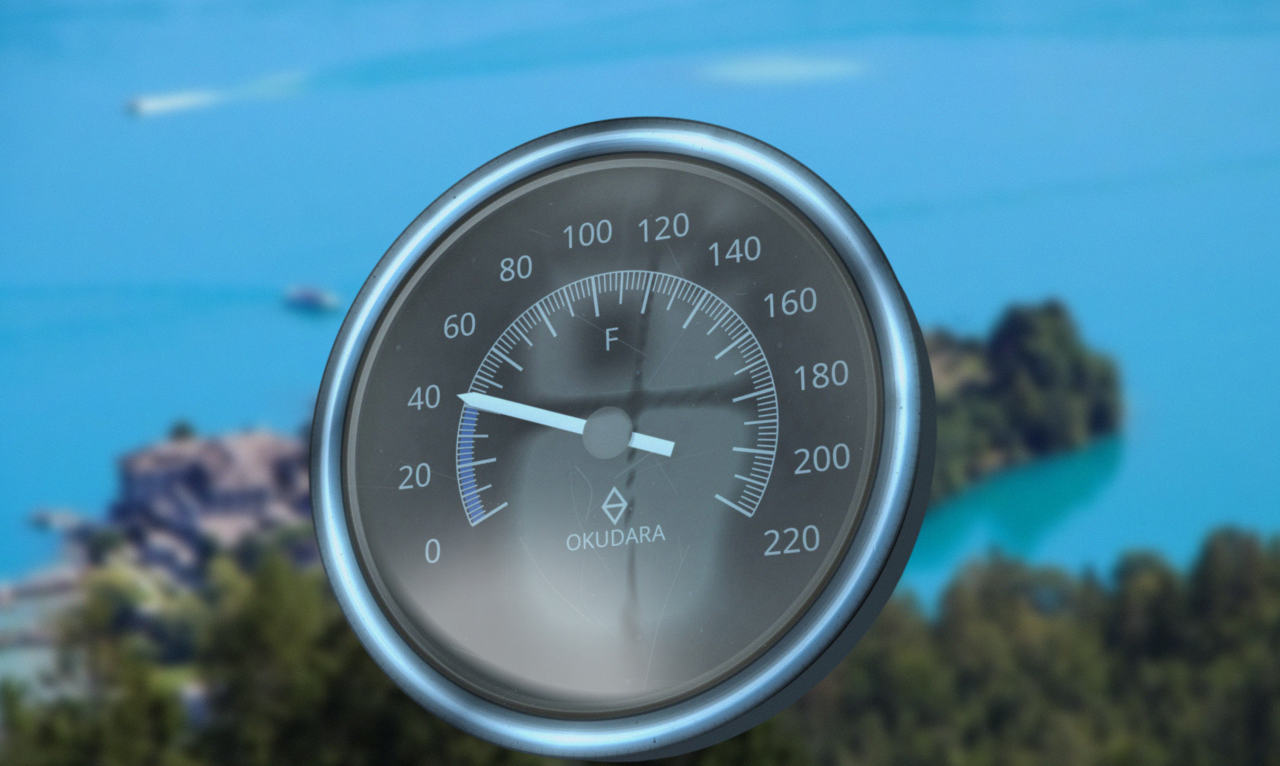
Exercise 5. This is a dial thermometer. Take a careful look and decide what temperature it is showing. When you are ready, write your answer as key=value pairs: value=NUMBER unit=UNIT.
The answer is value=42 unit=°F
